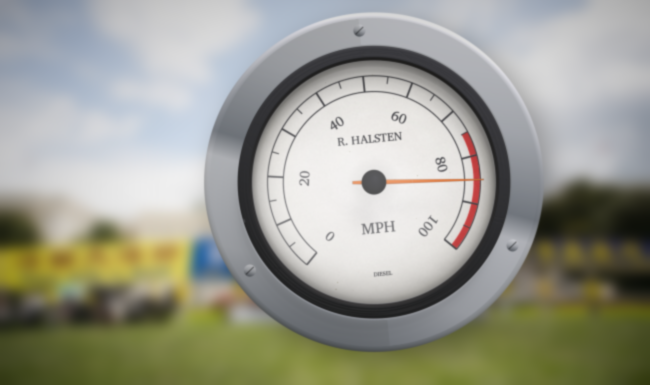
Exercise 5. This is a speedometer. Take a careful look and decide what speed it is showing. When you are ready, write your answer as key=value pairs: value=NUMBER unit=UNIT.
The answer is value=85 unit=mph
